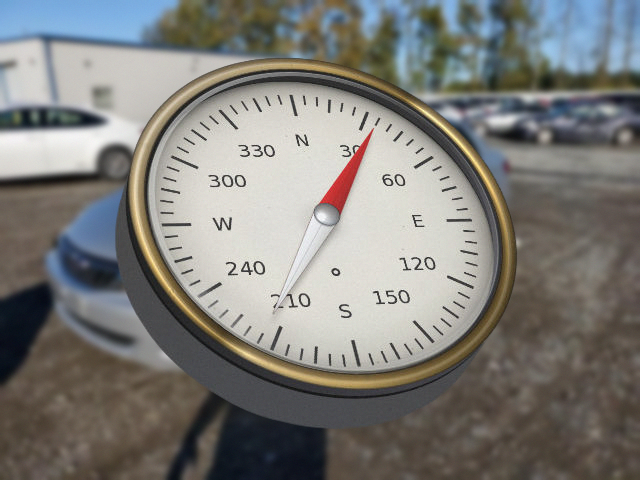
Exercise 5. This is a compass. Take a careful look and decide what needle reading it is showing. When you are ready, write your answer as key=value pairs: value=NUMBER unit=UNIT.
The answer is value=35 unit=°
